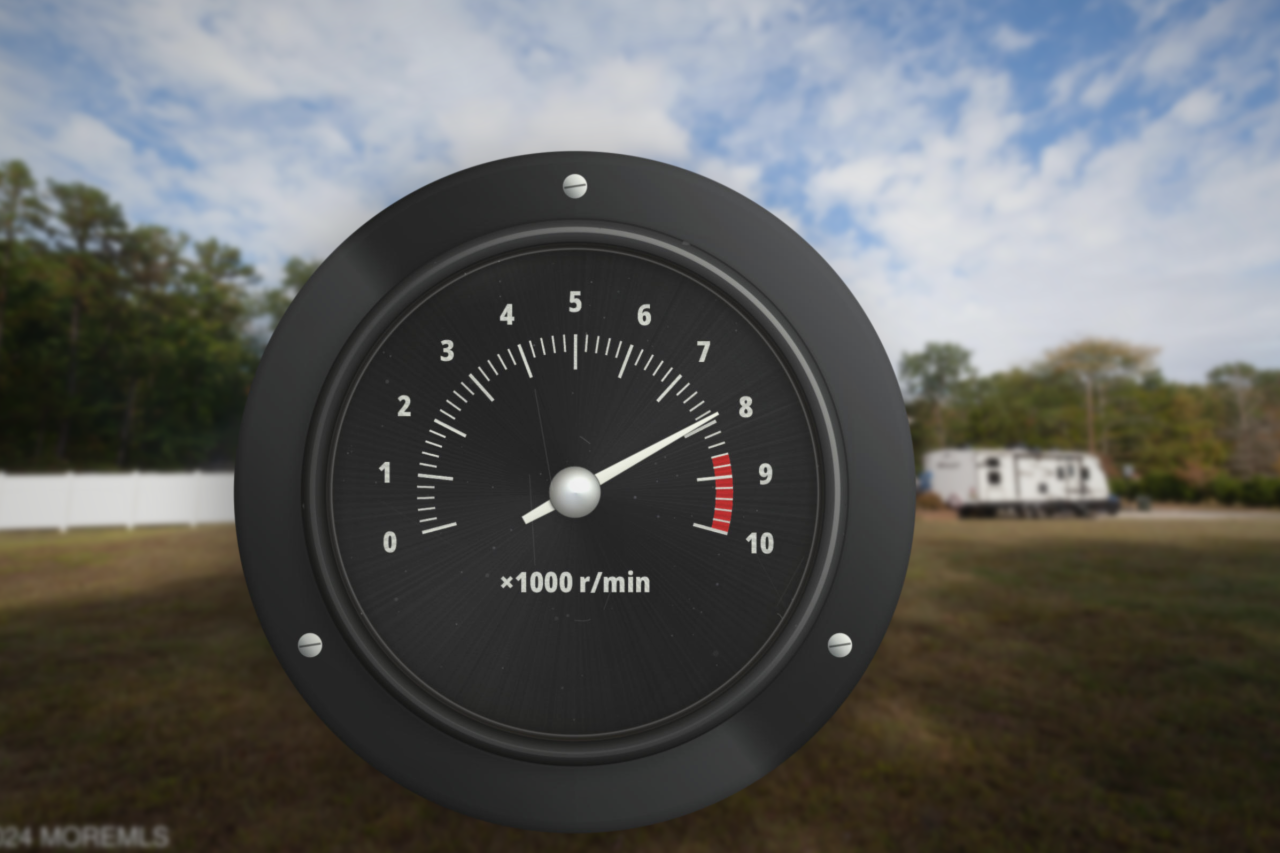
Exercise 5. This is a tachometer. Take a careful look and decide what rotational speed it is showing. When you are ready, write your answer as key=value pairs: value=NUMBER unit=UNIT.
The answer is value=7900 unit=rpm
